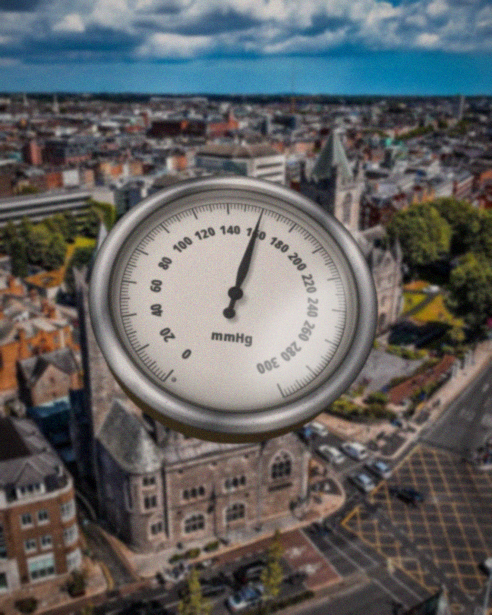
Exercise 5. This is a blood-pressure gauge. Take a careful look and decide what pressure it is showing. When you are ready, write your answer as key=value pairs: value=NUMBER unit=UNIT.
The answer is value=160 unit=mmHg
